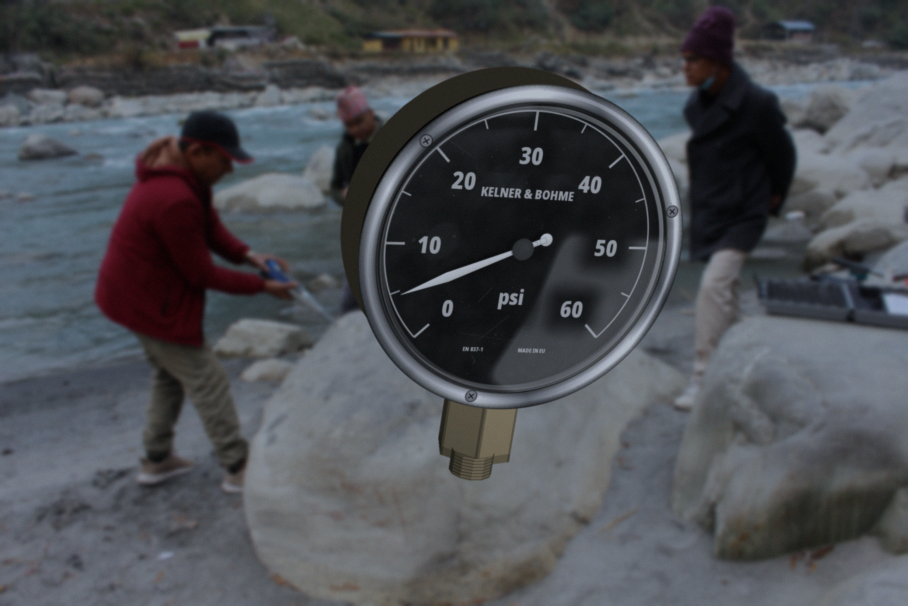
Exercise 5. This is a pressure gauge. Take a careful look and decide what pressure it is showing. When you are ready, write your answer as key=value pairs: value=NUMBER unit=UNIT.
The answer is value=5 unit=psi
